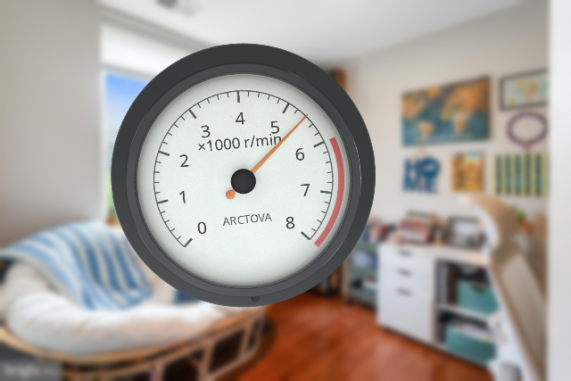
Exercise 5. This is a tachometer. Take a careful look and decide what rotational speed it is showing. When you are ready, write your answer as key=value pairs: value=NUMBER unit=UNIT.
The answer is value=5400 unit=rpm
